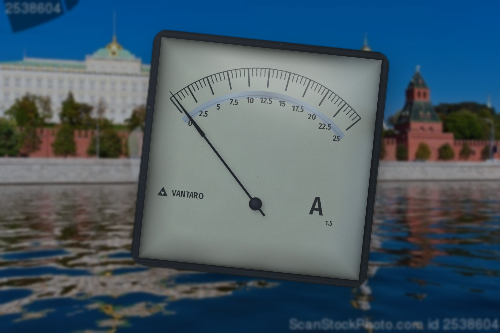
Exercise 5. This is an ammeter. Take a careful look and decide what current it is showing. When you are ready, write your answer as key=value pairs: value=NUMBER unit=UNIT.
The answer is value=0.5 unit=A
